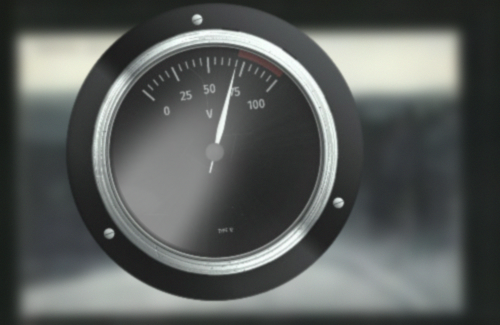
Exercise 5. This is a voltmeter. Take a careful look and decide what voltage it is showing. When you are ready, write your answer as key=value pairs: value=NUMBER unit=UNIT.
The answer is value=70 unit=V
